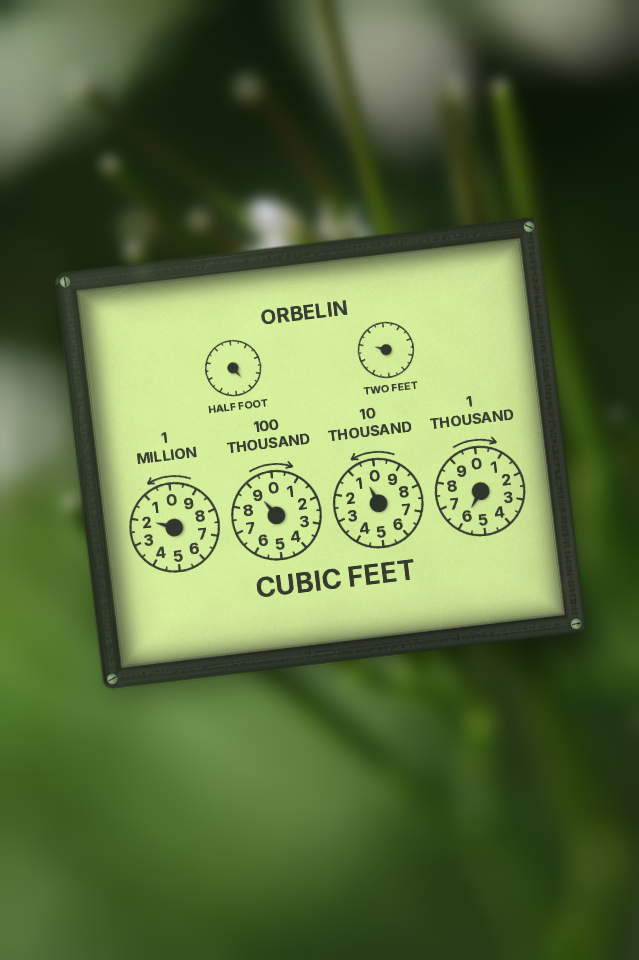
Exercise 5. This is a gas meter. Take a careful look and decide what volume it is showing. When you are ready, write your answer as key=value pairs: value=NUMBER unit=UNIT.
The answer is value=190600 unit=ft³
